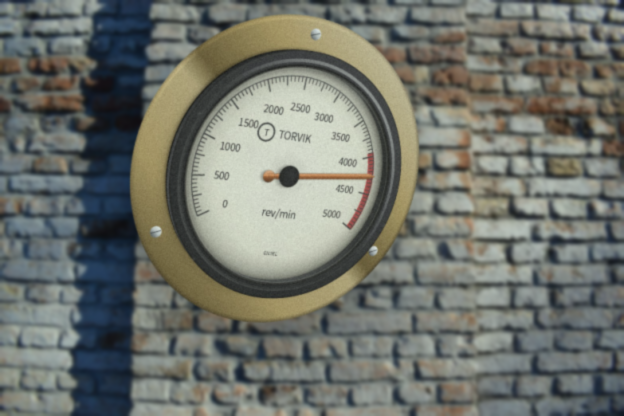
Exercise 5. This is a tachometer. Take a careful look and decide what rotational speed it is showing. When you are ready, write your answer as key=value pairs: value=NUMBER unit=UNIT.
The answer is value=4250 unit=rpm
